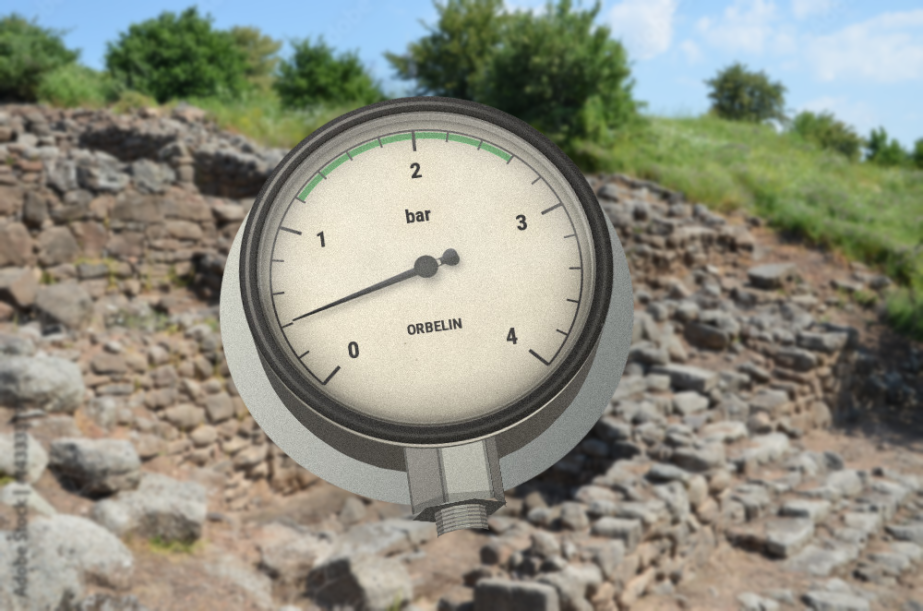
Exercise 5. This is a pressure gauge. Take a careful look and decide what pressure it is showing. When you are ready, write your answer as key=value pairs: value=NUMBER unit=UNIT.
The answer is value=0.4 unit=bar
